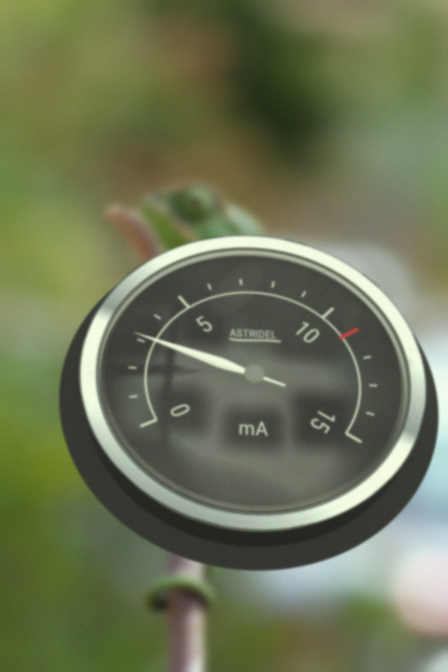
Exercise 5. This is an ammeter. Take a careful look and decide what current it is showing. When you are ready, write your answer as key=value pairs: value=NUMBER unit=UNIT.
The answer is value=3 unit=mA
